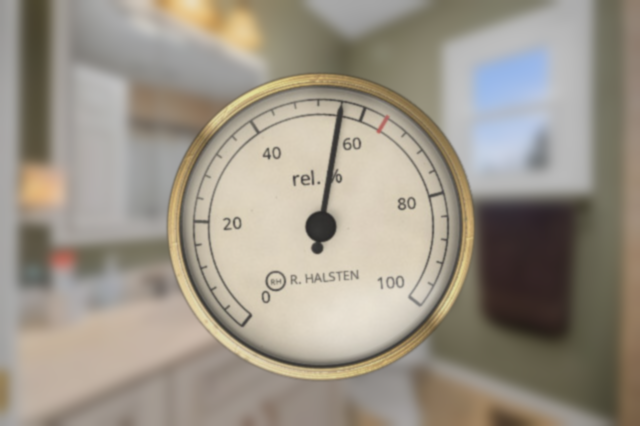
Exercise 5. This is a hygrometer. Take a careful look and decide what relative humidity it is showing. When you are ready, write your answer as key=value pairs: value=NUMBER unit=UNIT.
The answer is value=56 unit=%
